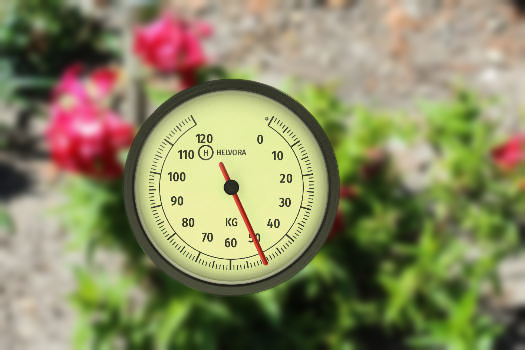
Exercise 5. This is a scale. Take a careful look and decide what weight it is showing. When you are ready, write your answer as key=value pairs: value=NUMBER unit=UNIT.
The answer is value=50 unit=kg
